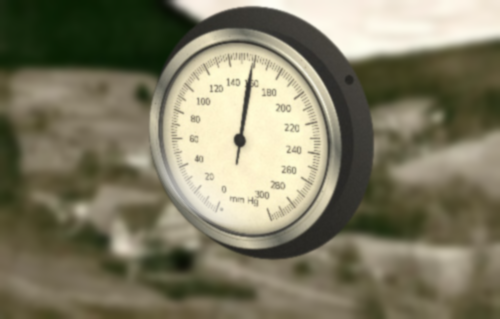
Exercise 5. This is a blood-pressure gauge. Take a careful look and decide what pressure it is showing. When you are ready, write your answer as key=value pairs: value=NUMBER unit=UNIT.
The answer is value=160 unit=mmHg
